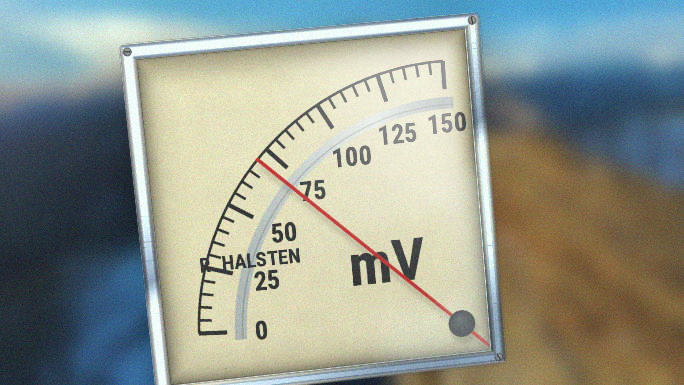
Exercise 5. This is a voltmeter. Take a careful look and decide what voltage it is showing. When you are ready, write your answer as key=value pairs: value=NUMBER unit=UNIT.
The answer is value=70 unit=mV
